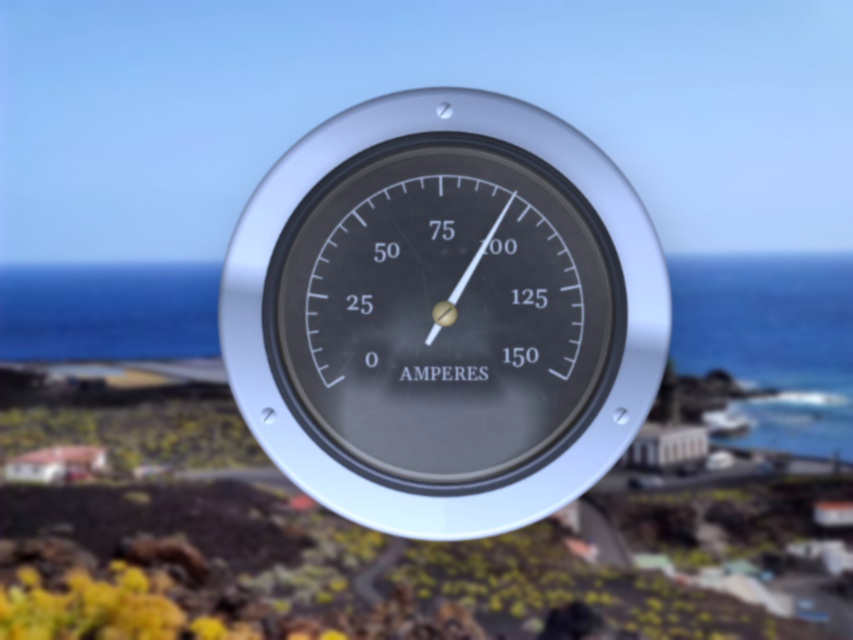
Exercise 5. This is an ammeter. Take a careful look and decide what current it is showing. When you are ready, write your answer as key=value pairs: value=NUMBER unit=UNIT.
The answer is value=95 unit=A
